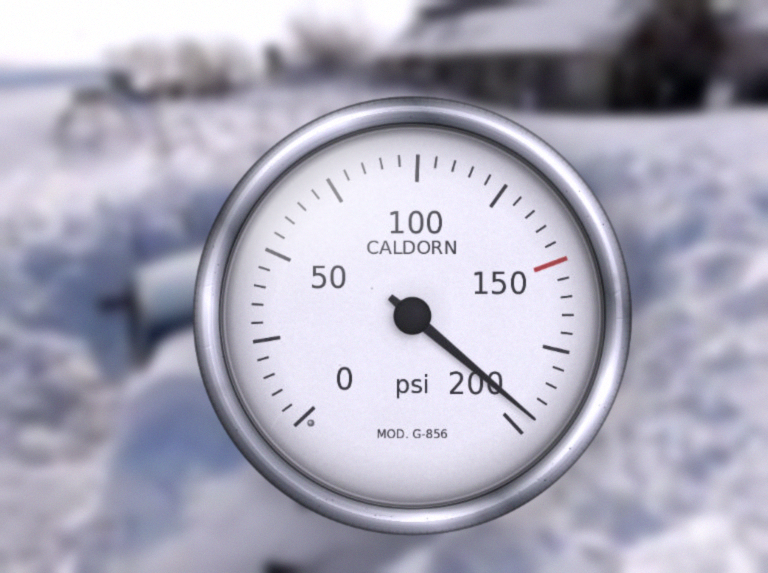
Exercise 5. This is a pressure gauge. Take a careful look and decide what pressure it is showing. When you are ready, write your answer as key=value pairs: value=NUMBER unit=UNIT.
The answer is value=195 unit=psi
